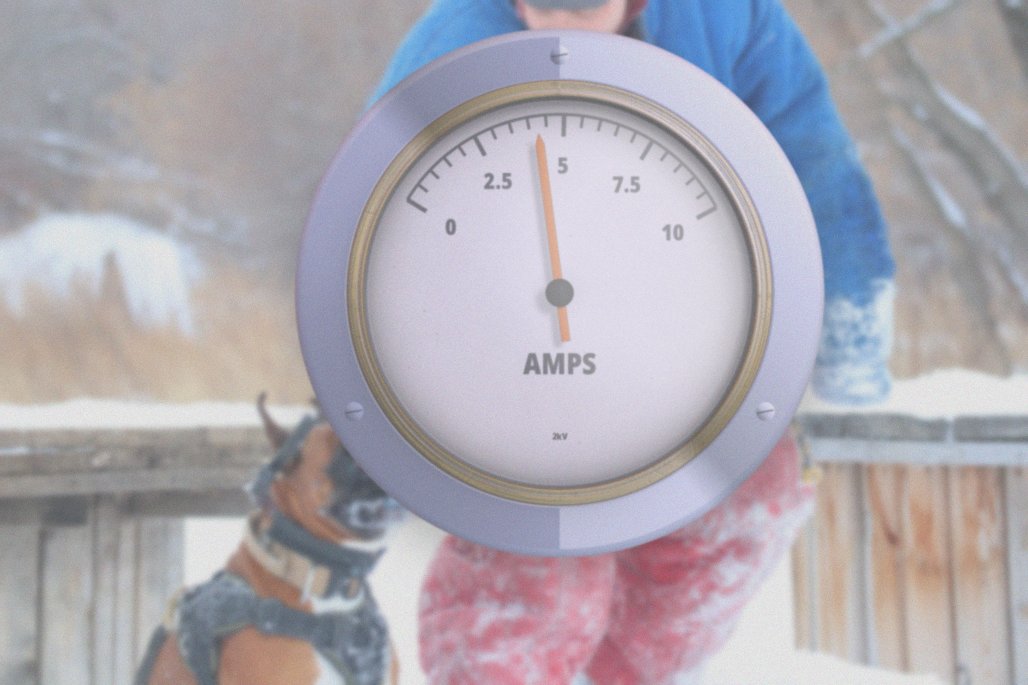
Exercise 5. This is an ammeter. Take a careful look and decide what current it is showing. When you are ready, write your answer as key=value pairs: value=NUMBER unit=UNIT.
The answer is value=4.25 unit=A
